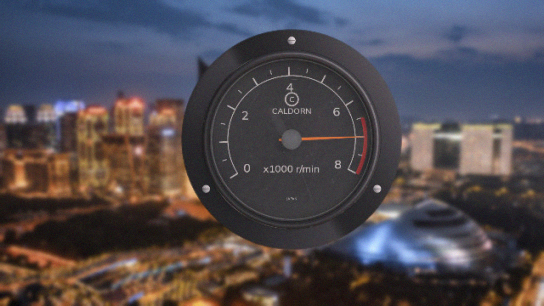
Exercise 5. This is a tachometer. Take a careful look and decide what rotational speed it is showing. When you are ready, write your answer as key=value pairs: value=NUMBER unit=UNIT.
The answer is value=7000 unit=rpm
